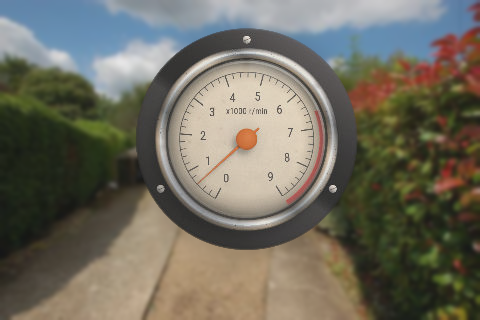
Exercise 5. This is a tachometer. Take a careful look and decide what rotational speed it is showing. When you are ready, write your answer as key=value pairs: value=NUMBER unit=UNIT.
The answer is value=600 unit=rpm
